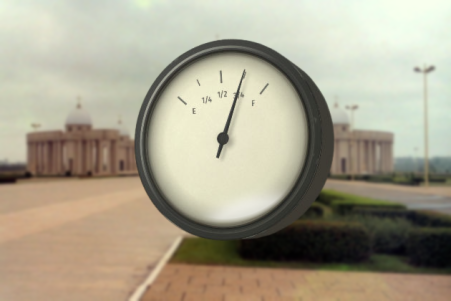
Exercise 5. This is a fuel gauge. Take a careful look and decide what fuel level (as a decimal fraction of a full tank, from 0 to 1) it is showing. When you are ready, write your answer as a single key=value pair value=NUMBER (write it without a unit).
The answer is value=0.75
